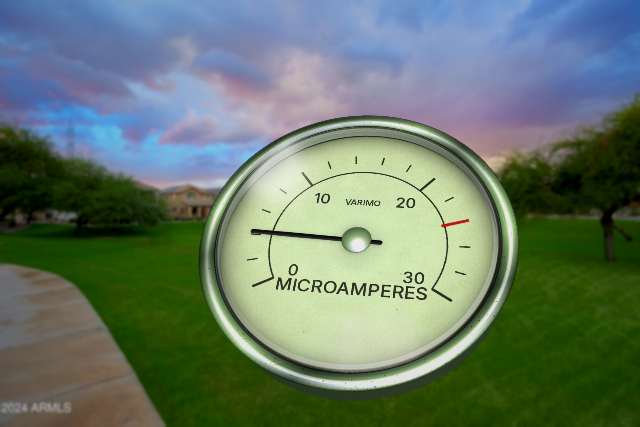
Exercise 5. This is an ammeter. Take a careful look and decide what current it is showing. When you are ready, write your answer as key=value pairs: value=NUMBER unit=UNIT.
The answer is value=4 unit=µA
